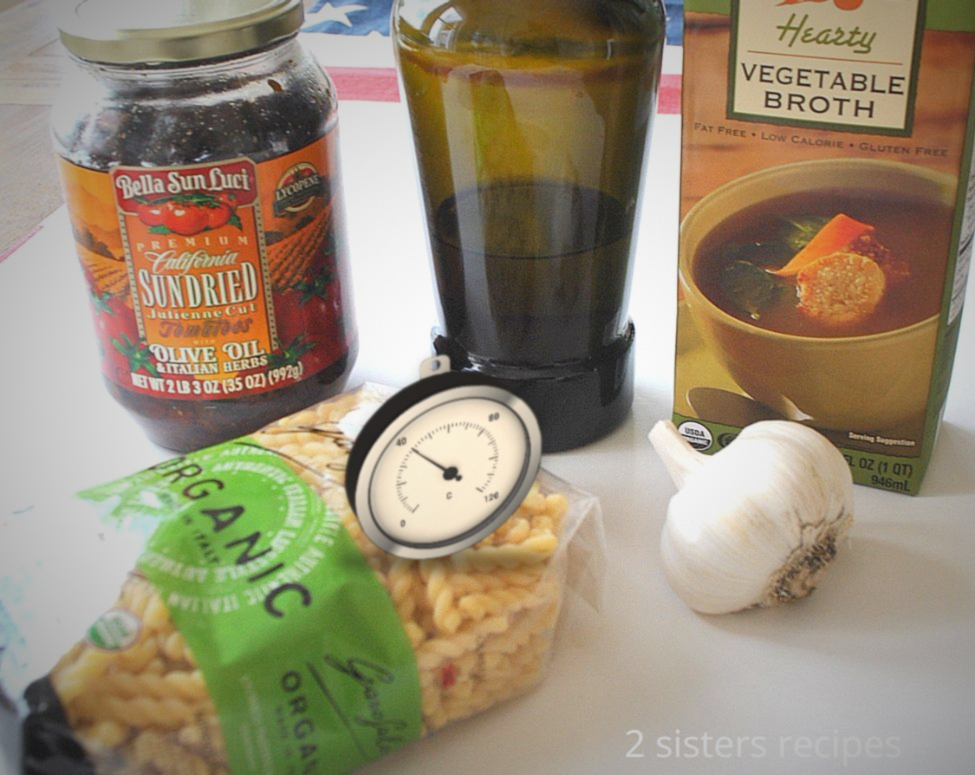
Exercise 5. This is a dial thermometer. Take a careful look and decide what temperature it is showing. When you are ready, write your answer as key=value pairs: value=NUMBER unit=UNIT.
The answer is value=40 unit=°C
